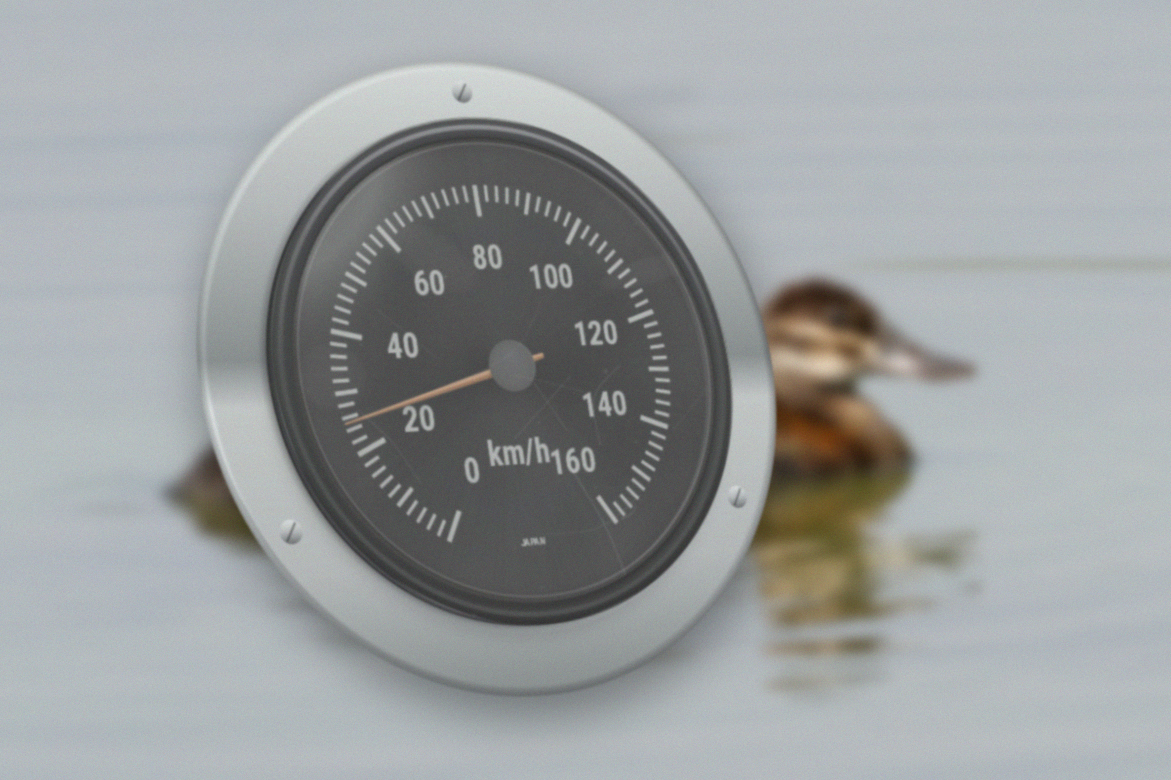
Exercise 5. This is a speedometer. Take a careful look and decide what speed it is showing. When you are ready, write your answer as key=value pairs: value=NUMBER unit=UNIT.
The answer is value=25 unit=km/h
